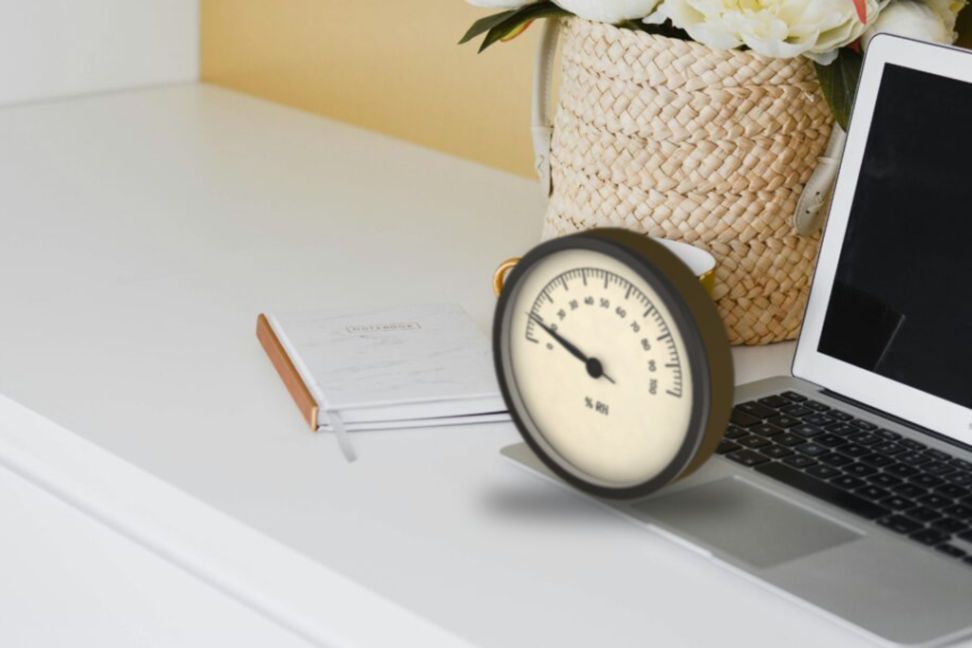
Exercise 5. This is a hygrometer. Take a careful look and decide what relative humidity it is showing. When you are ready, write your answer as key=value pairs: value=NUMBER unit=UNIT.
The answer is value=10 unit=%
